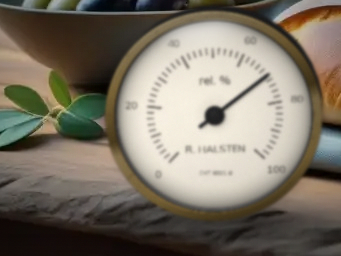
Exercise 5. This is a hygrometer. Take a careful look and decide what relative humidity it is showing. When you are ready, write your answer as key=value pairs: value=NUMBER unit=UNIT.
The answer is value=70 unit=%
